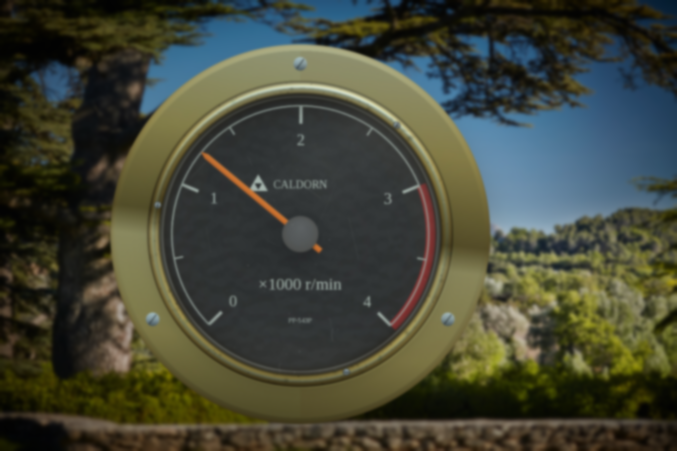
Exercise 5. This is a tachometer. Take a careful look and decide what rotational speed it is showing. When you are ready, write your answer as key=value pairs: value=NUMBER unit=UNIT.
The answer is value=1250 unit=rpm
